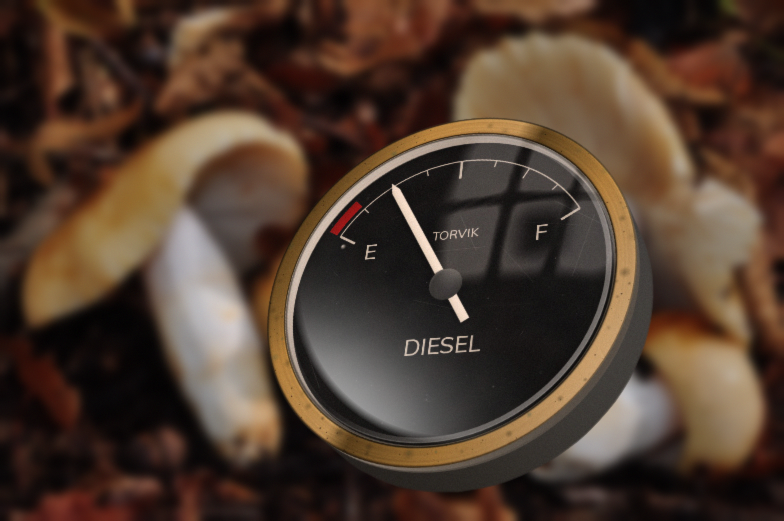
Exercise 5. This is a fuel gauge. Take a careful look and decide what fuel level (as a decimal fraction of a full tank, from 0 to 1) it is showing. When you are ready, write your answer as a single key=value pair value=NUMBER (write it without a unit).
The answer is value=0.25
